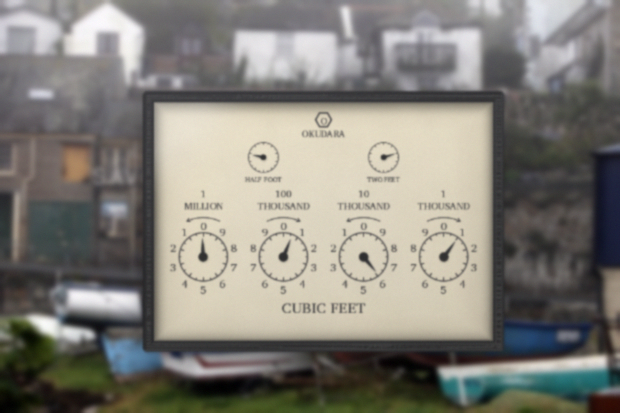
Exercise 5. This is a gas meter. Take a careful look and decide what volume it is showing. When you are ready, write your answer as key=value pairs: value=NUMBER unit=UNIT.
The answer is value=6100 unit=ft³
